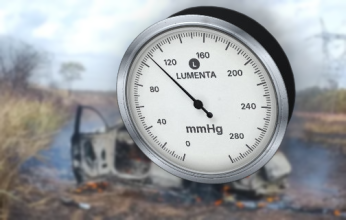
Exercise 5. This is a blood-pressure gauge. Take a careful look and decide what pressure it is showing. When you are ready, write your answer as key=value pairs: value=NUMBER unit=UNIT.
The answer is value=110 unit=mmHg
